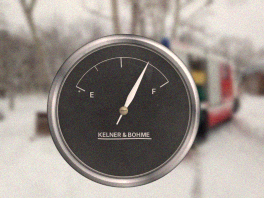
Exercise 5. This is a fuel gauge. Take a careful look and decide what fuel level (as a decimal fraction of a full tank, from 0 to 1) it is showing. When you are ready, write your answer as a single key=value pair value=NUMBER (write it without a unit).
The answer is value=0.75
